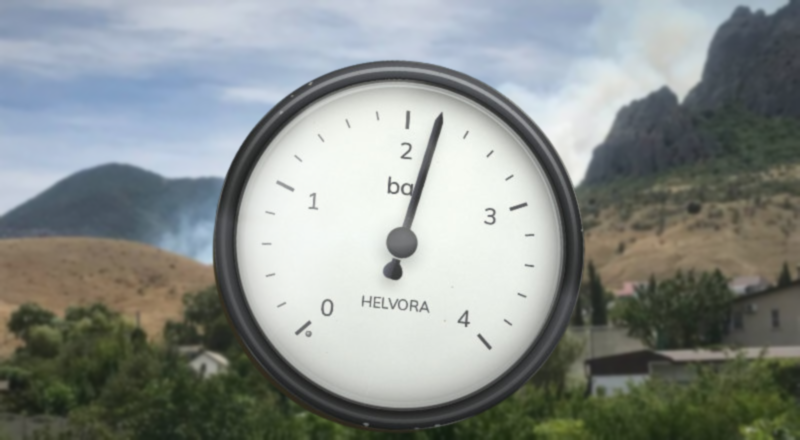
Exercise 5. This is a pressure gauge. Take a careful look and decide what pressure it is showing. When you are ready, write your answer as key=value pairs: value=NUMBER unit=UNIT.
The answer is value=2.2 unit=bar
